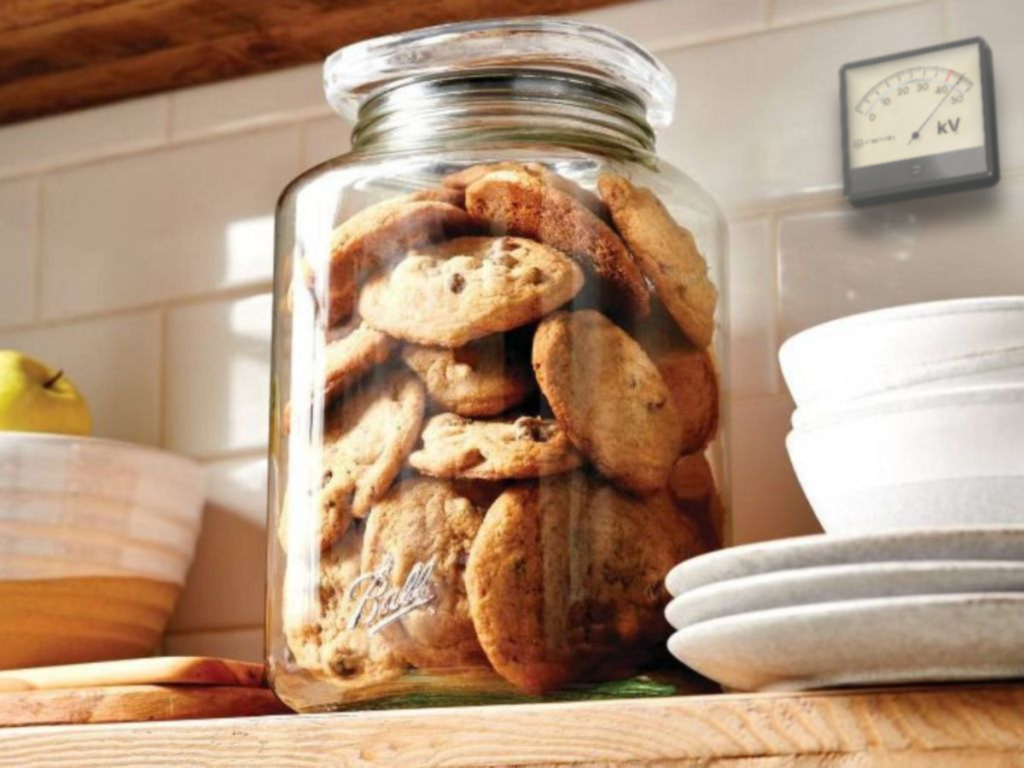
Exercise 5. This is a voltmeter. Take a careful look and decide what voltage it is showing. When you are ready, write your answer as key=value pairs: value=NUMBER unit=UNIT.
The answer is value=45 unit=kV
